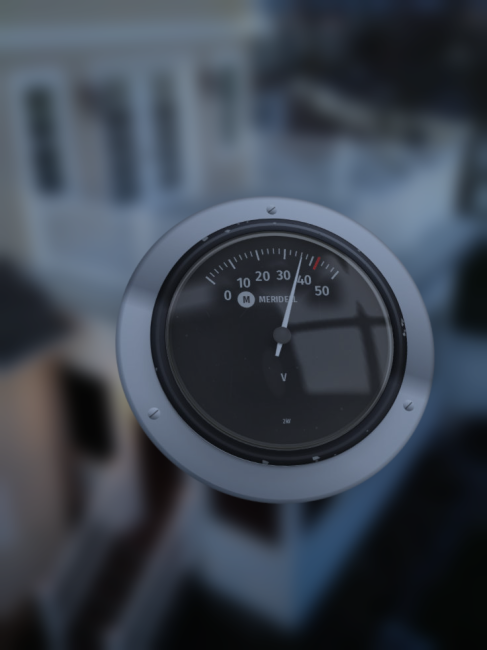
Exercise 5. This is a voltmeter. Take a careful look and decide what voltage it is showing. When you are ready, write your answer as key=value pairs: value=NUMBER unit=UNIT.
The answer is value=36 unit=V
